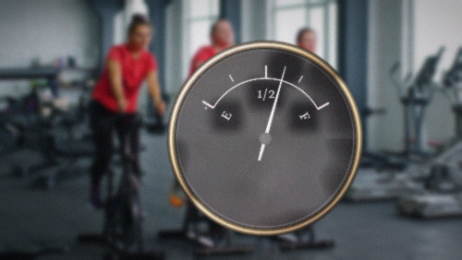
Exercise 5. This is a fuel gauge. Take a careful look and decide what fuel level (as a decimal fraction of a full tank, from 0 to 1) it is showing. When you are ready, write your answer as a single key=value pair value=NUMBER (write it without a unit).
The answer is value=0.625
